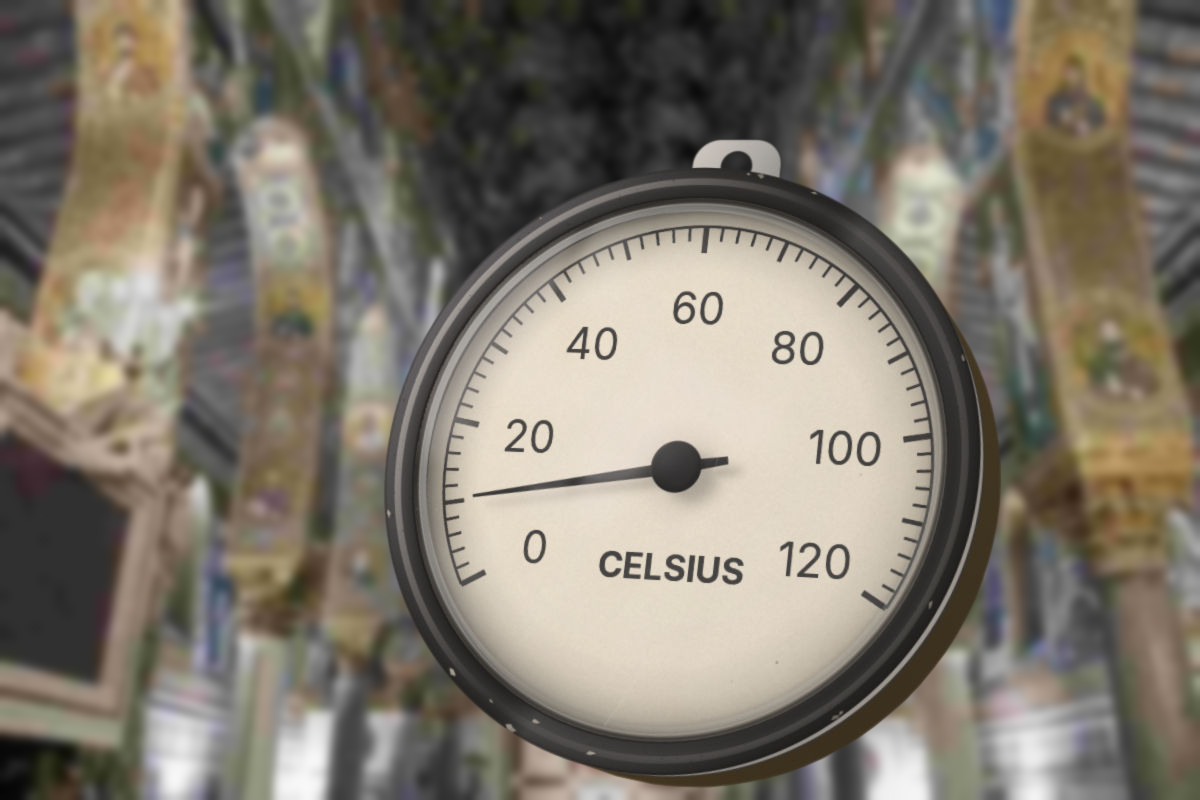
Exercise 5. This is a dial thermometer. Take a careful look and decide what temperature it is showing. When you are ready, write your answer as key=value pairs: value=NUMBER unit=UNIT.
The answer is value=10 unit=°C
